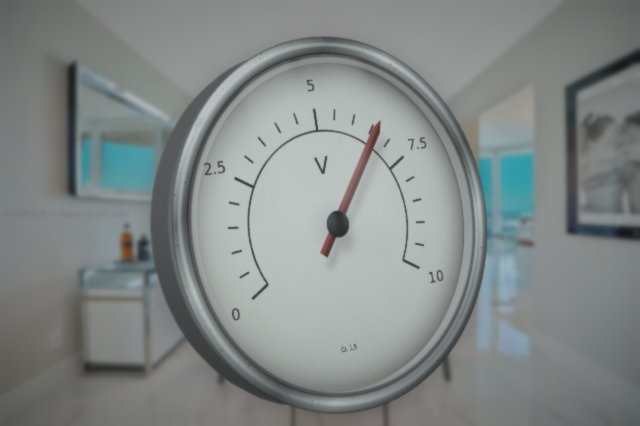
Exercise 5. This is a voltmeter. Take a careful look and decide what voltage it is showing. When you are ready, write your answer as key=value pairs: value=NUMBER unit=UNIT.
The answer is value=6.5 unit=V
